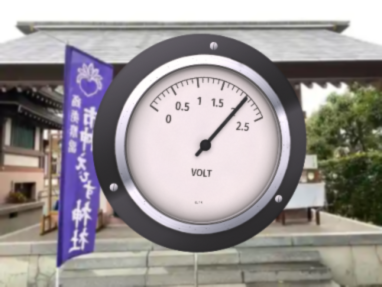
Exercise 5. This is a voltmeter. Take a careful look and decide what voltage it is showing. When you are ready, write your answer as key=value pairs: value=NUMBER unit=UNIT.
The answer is value=2 unit=V
